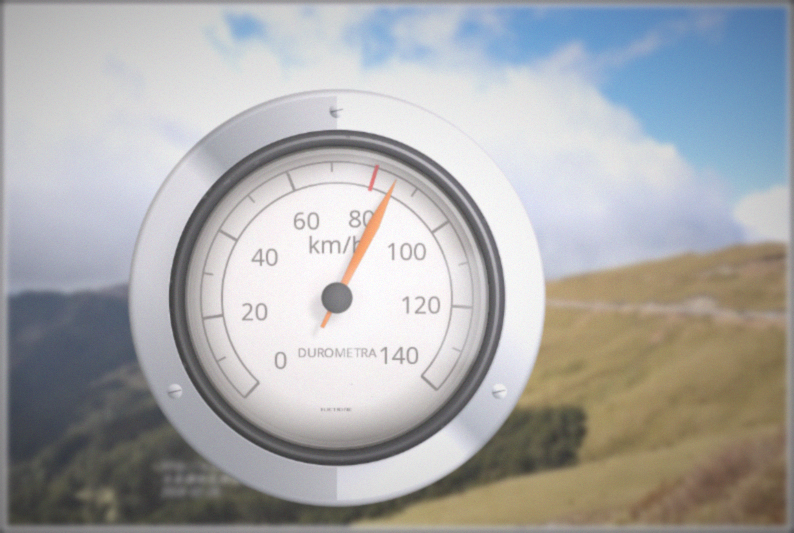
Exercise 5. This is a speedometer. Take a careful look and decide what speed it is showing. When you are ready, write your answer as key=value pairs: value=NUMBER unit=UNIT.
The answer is value=85 unit=km/h
